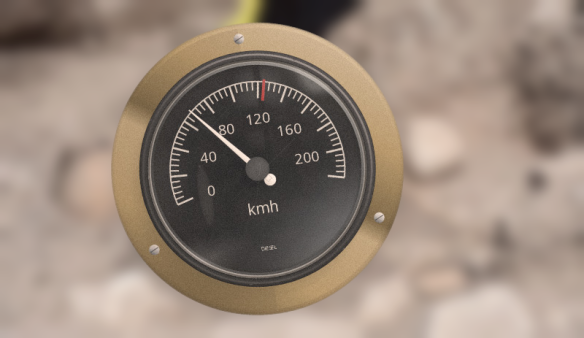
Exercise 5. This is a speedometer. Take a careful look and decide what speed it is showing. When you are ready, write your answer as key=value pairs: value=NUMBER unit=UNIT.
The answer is value=68 unit=km/h
